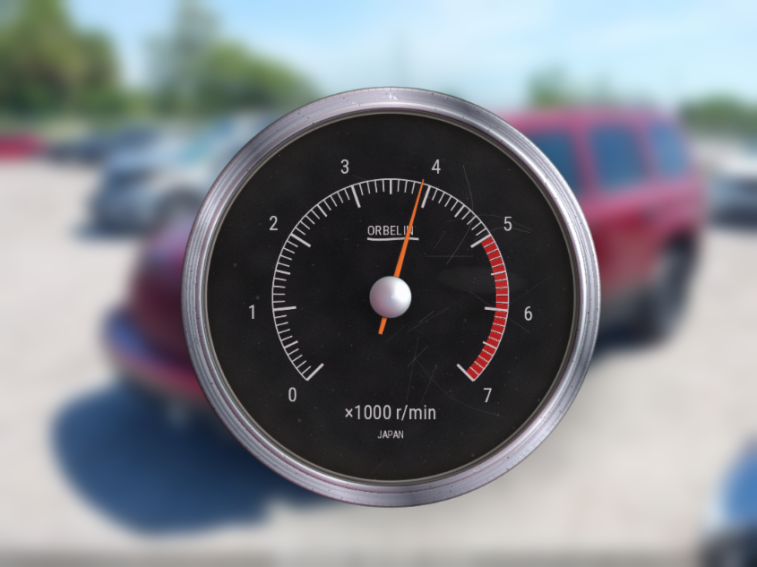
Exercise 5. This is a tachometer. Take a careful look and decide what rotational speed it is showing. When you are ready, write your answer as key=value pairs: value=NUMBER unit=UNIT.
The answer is value=3900 unit=rpm
